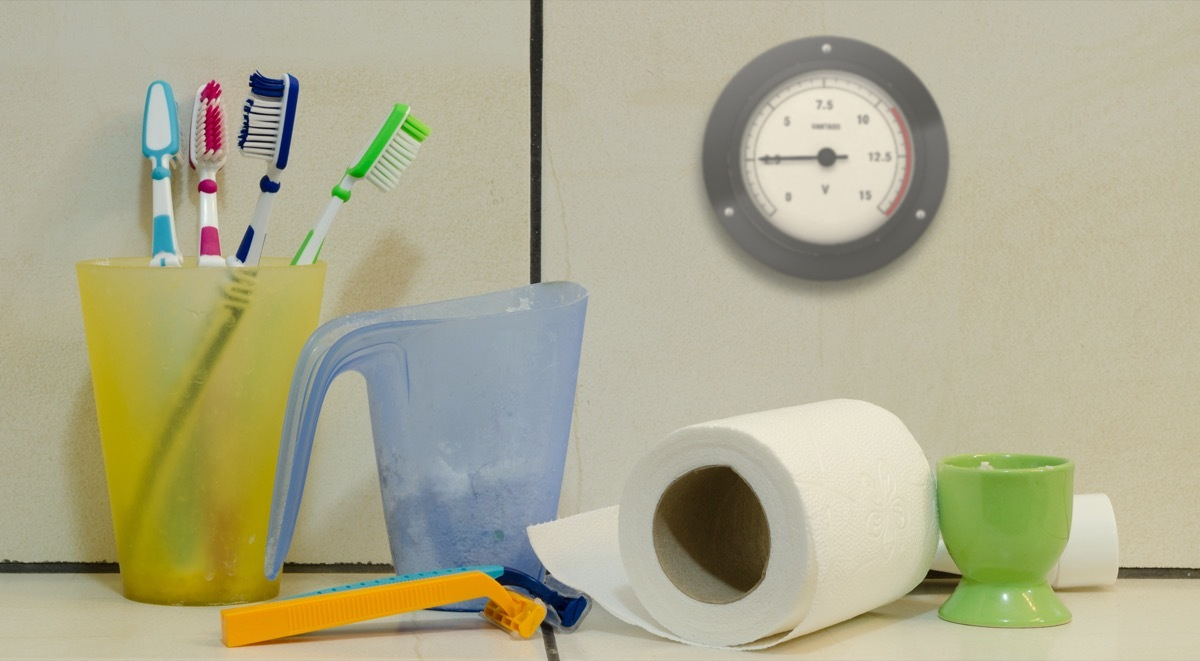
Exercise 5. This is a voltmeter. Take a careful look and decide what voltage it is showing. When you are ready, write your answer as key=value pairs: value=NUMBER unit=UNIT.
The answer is value=2.5 unit=V
